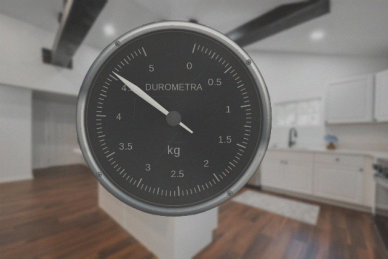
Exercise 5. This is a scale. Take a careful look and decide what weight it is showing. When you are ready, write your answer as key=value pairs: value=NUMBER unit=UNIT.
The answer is value=4.55 unit=kg
